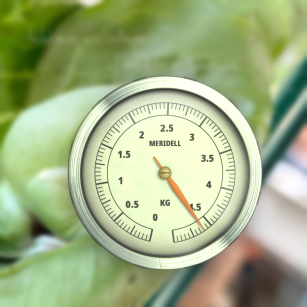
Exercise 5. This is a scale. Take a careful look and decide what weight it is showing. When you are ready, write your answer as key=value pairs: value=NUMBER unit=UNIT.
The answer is value=4.6 unit=kg
